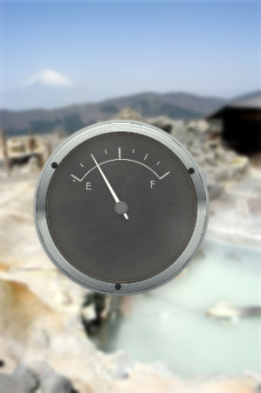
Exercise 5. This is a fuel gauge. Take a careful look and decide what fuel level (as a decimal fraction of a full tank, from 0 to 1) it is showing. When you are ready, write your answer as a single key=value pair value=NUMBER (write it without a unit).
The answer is value=0.25
